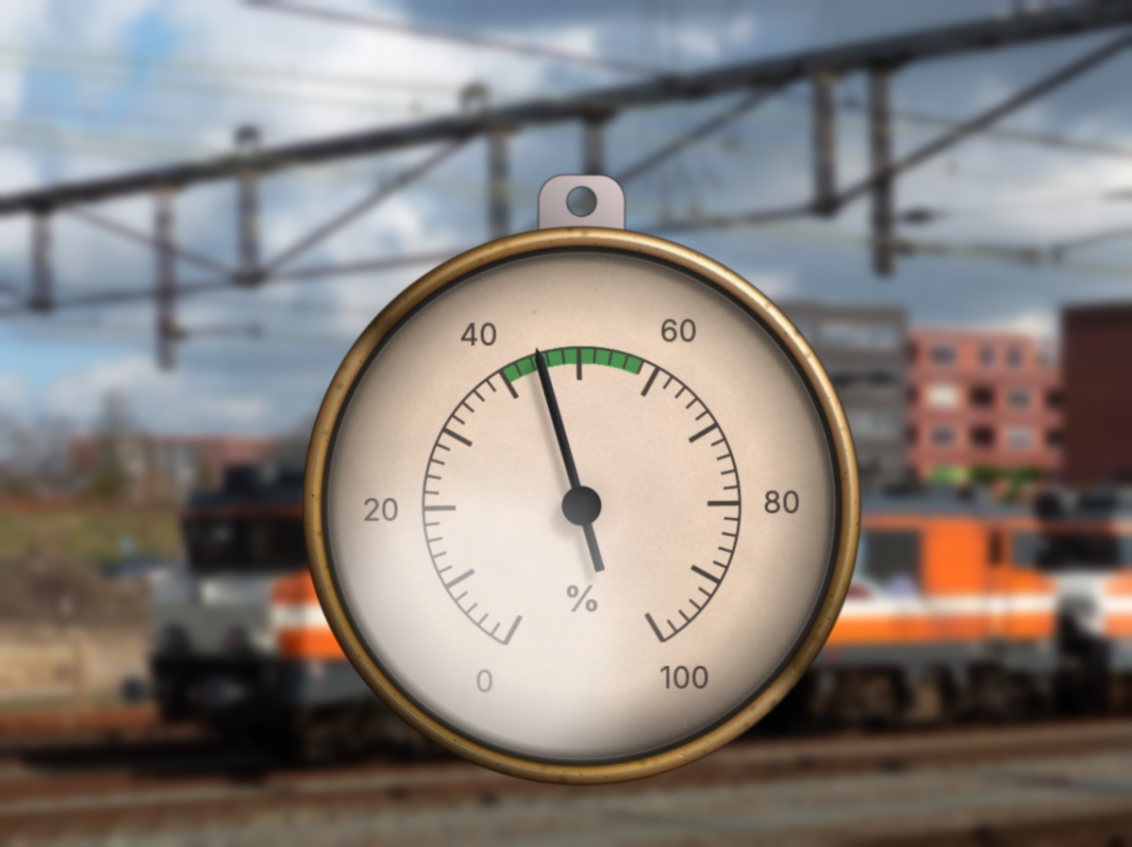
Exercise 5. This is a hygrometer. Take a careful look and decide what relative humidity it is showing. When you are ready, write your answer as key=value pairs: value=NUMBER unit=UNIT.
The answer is value=45 unit=%
